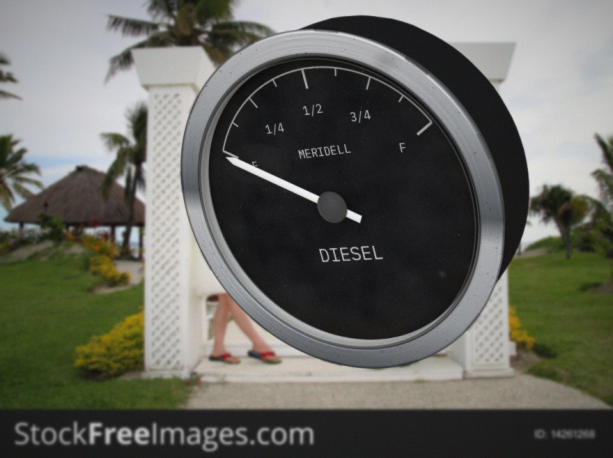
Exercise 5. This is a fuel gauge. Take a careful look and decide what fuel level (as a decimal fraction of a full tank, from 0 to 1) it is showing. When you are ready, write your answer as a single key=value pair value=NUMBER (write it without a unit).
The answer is value=0
